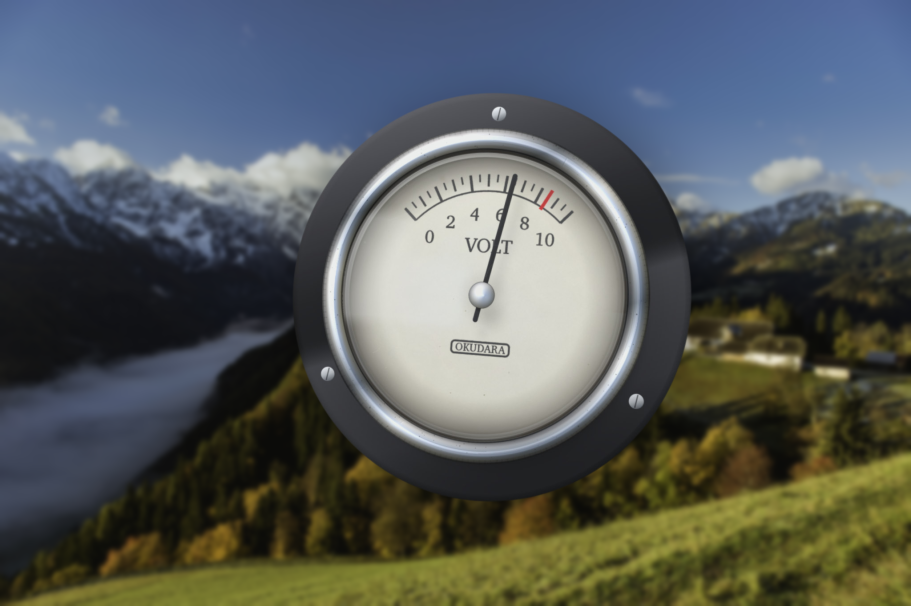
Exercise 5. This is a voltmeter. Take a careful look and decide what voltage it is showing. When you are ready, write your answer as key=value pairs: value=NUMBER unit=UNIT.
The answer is value=6.5 unit=V
